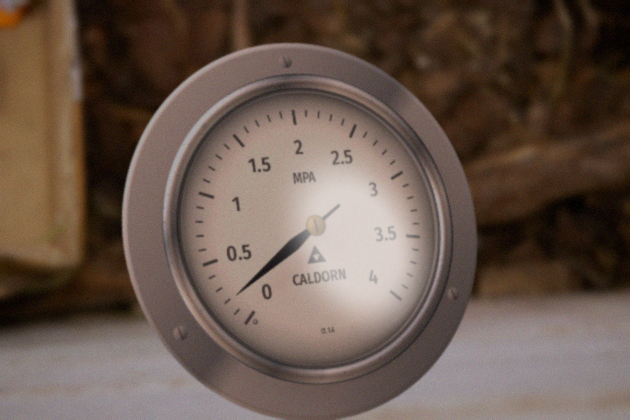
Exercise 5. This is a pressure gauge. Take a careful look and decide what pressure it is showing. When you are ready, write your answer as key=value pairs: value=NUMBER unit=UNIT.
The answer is value=0.2 unit=MPa
